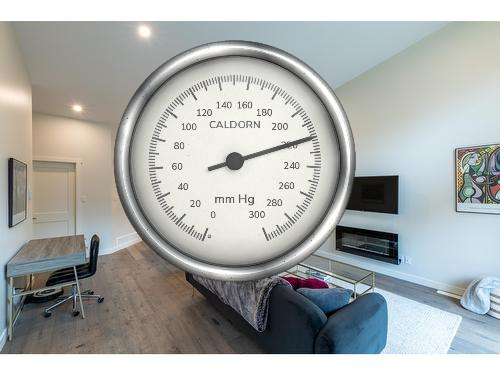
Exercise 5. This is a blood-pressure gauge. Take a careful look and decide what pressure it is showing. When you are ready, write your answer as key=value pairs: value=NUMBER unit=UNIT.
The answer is value=220 unit=mmHg
